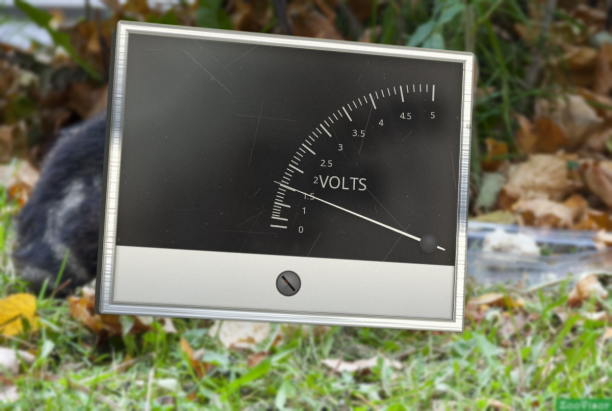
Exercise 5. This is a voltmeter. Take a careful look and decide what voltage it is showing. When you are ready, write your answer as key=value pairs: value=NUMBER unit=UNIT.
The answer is value=1.5 unit=V
